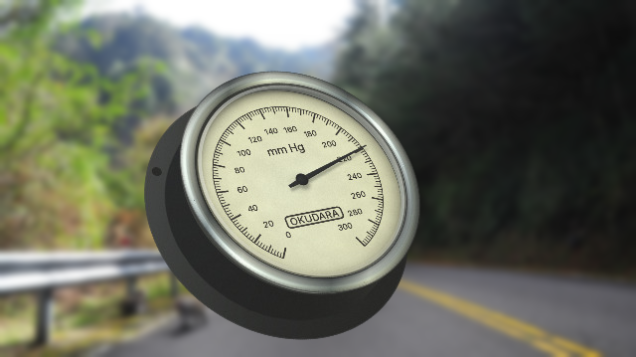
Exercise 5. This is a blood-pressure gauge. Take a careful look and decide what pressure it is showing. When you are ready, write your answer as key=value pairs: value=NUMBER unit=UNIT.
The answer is value=220 unit=mmHg
